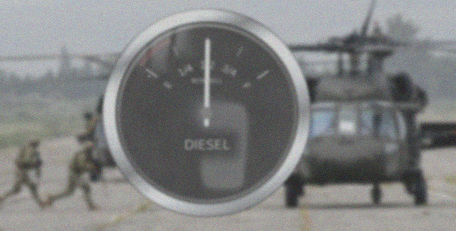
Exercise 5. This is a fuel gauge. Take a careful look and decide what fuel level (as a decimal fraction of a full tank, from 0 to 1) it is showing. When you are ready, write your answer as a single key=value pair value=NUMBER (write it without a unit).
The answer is value=0.5
